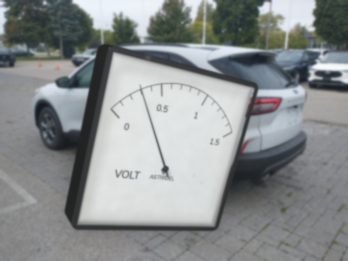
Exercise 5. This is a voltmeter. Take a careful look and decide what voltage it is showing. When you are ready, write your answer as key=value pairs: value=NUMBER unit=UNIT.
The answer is value=0.3 unit=V
